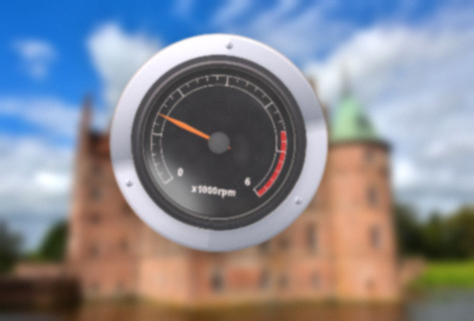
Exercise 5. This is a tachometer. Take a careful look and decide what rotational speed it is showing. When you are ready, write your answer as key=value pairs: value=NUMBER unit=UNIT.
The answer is value=1400 unit=rpm
